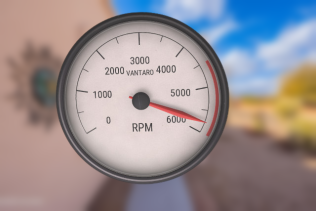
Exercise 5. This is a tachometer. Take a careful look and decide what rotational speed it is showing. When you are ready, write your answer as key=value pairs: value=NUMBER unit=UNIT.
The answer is value=5750 unit=rpm
